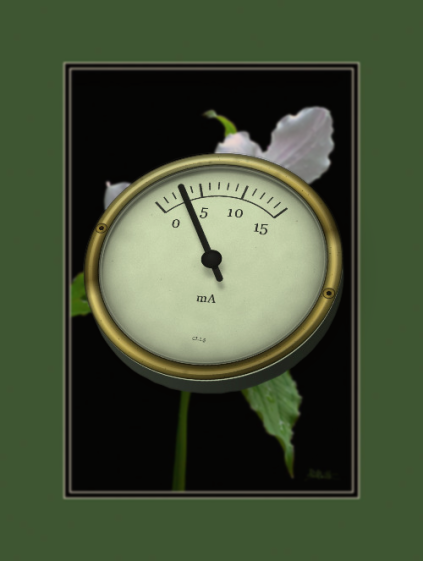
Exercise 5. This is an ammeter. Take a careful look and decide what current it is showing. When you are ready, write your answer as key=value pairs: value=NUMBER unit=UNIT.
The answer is value=3 unit=mA
